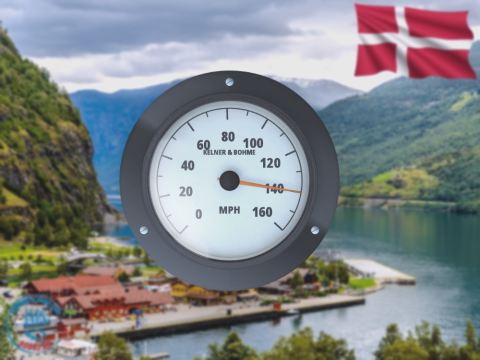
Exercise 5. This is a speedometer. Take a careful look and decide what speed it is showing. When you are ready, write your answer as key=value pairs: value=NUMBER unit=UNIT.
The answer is value=140 unit=mph
